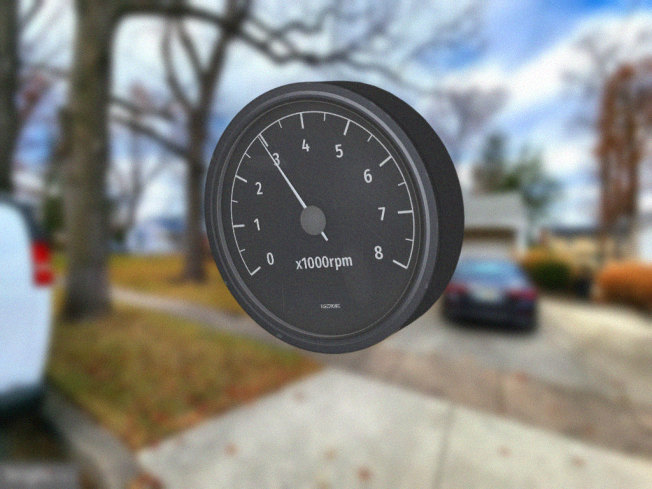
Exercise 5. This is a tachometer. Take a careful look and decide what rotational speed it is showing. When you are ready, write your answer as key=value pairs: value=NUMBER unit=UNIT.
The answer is value=3000 unit=rpm
